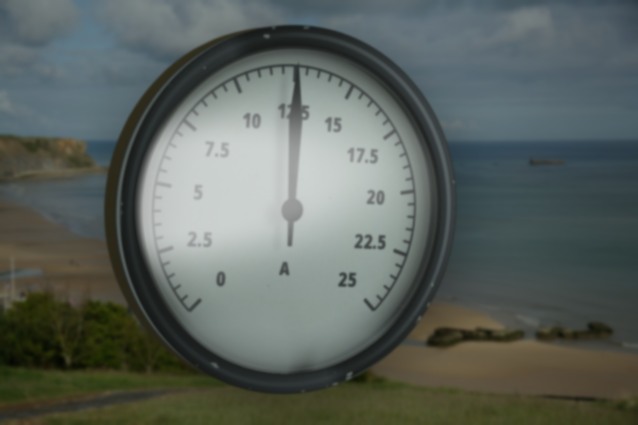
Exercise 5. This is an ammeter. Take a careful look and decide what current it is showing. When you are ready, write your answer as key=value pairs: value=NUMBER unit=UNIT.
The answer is value=12.5 unit=A
